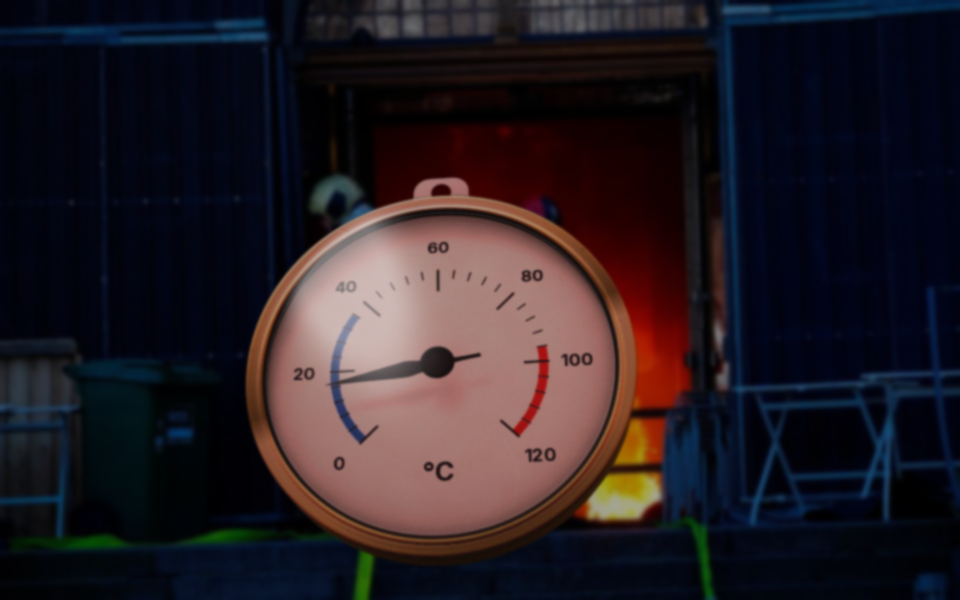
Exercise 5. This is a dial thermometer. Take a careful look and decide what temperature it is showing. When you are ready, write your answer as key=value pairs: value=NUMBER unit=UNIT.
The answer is value=16 unit=°C
